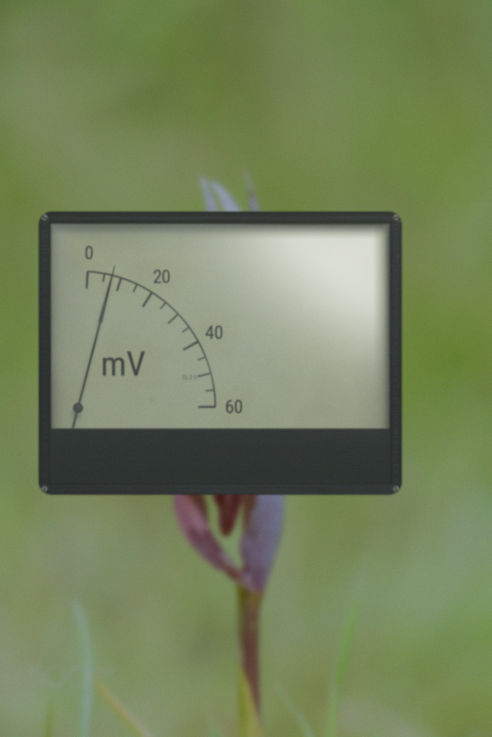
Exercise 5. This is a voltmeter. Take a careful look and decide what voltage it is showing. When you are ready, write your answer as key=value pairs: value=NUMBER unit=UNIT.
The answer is value=7.5 unit=mV
